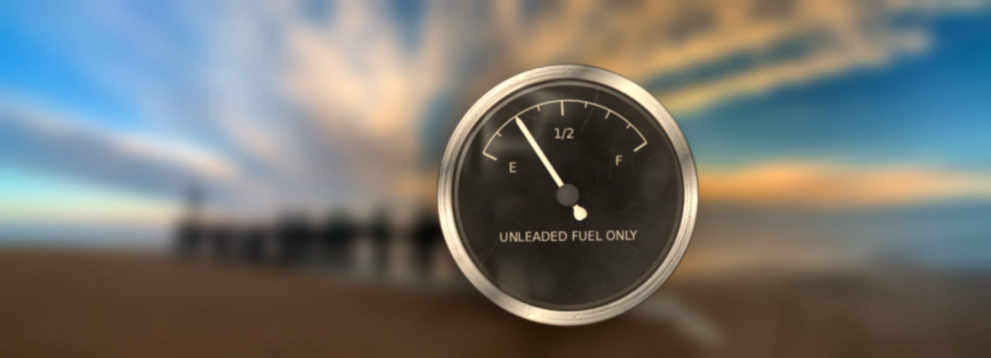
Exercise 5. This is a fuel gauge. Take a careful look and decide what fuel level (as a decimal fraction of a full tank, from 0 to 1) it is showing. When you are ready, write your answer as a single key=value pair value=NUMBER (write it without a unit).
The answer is value=0.25
